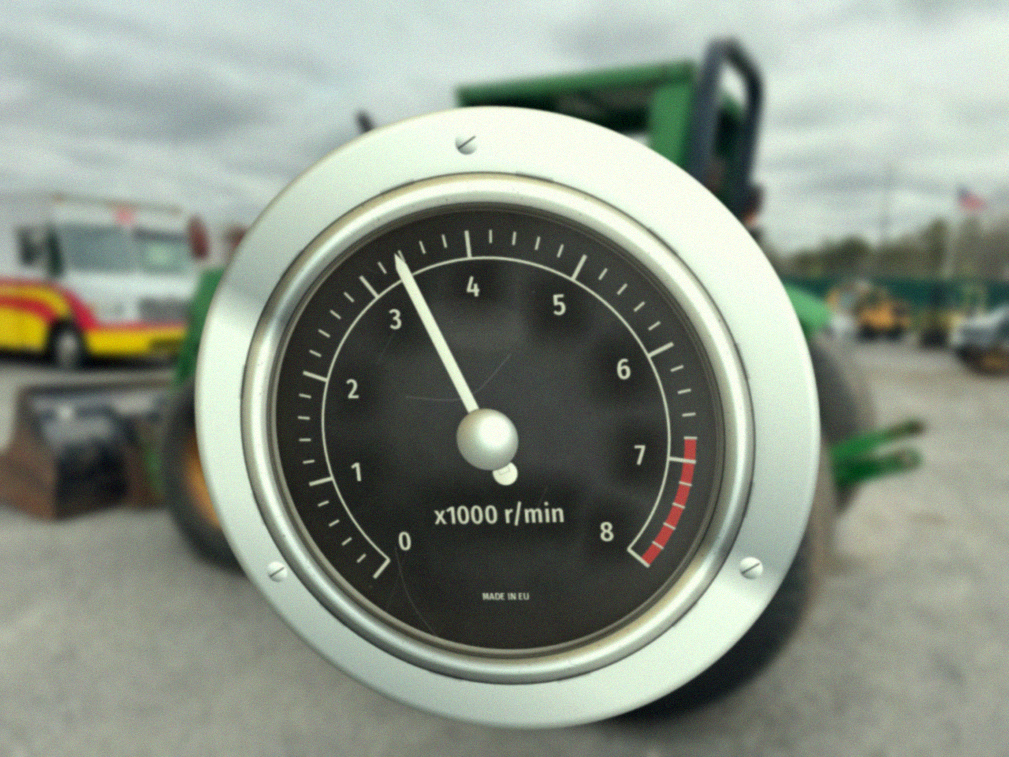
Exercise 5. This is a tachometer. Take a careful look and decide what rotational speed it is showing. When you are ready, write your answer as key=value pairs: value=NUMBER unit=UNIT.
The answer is value=3400 unit=rpm
